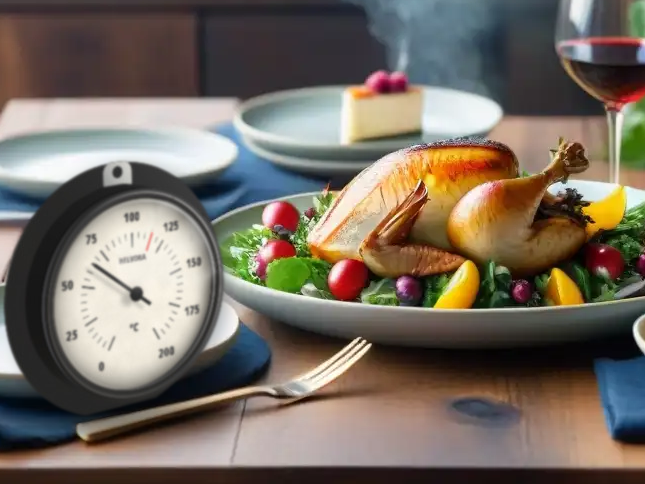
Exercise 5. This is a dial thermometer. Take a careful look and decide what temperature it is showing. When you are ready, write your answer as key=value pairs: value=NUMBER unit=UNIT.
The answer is value=65 unit=°C
